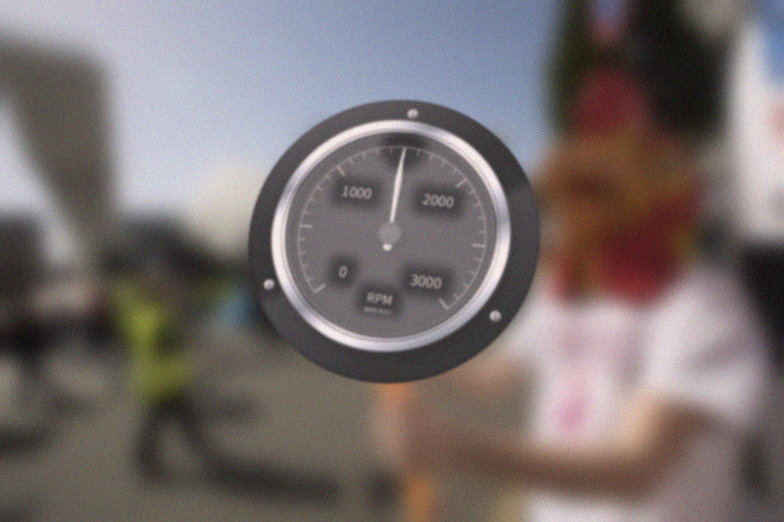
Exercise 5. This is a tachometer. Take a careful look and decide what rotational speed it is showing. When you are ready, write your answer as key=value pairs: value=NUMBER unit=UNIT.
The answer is value=1500 unit=rpm
